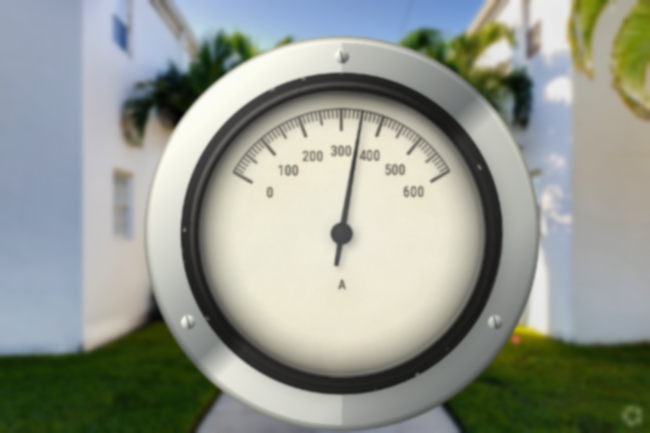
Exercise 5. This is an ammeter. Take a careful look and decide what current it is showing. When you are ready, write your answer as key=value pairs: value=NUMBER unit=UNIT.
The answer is value=350 unit=A
